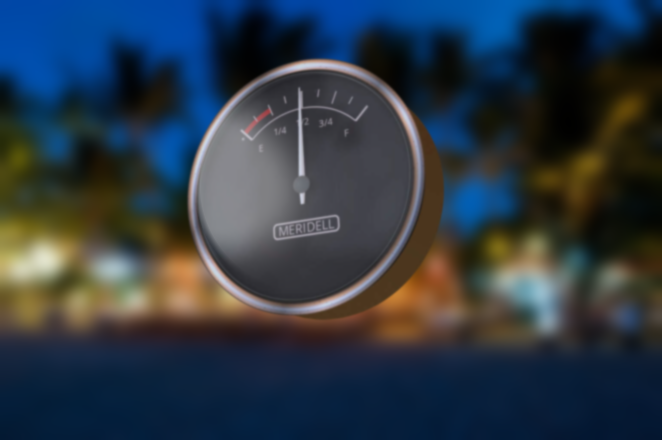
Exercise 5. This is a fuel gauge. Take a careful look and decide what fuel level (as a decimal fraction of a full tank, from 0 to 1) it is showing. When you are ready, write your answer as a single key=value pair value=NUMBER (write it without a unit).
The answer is value=0.5
